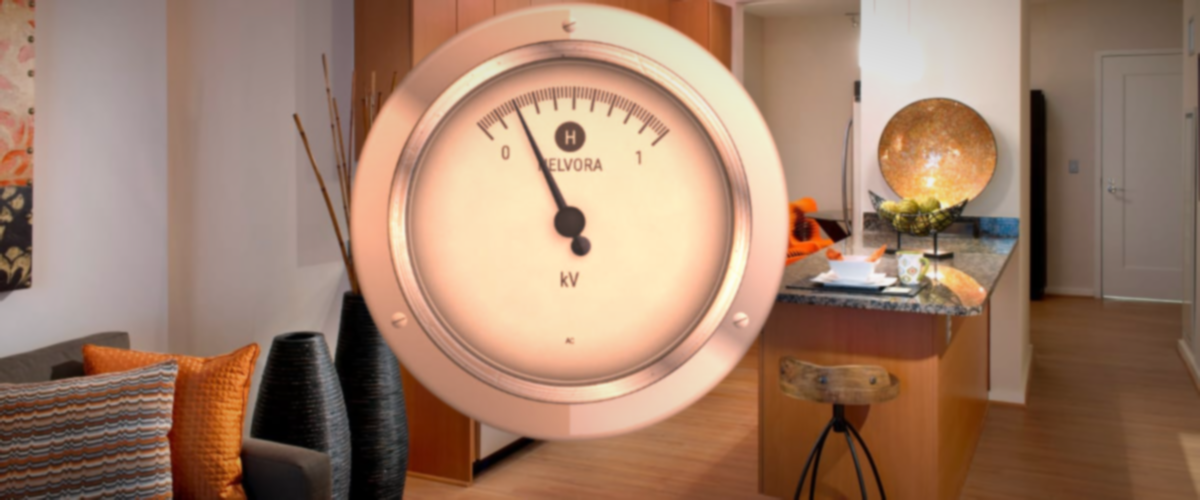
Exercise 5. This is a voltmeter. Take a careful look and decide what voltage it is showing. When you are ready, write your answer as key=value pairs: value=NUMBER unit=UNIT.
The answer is value=0.2 unit=kV
